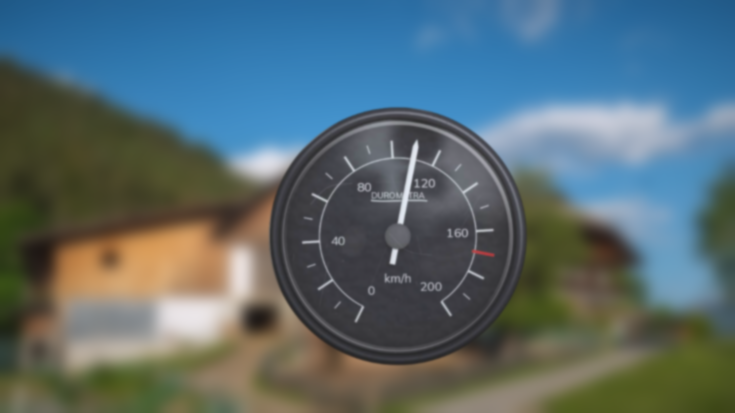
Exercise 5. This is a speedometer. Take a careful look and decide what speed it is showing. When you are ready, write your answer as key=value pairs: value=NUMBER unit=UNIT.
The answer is value=110 unit=km/h
